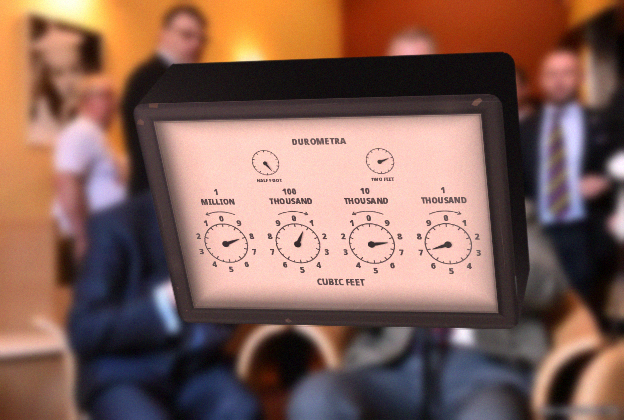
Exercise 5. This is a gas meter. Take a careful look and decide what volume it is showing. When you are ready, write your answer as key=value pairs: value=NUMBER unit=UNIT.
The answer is value=807700 unit=ft³
